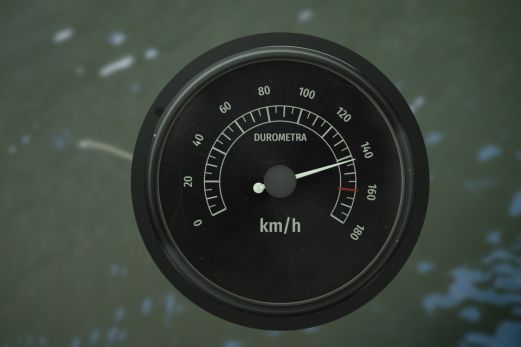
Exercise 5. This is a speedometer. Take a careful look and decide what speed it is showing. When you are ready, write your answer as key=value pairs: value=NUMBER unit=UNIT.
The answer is value=142.5 unit=km/h
